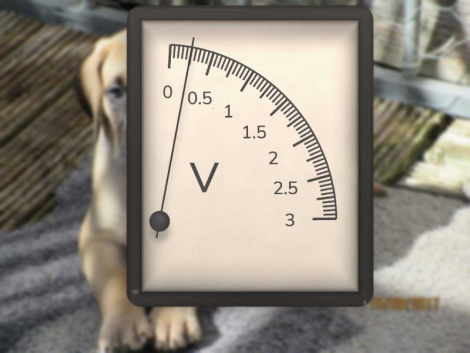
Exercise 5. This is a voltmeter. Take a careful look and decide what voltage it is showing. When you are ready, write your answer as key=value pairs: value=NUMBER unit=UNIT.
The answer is value=0.25 unit=V
